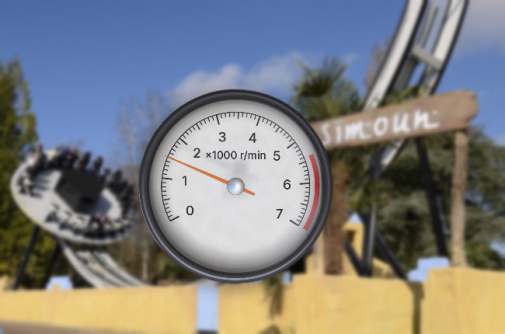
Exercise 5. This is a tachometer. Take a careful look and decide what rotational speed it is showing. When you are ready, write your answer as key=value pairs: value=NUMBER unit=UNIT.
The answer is value=1500 unit=rpm
